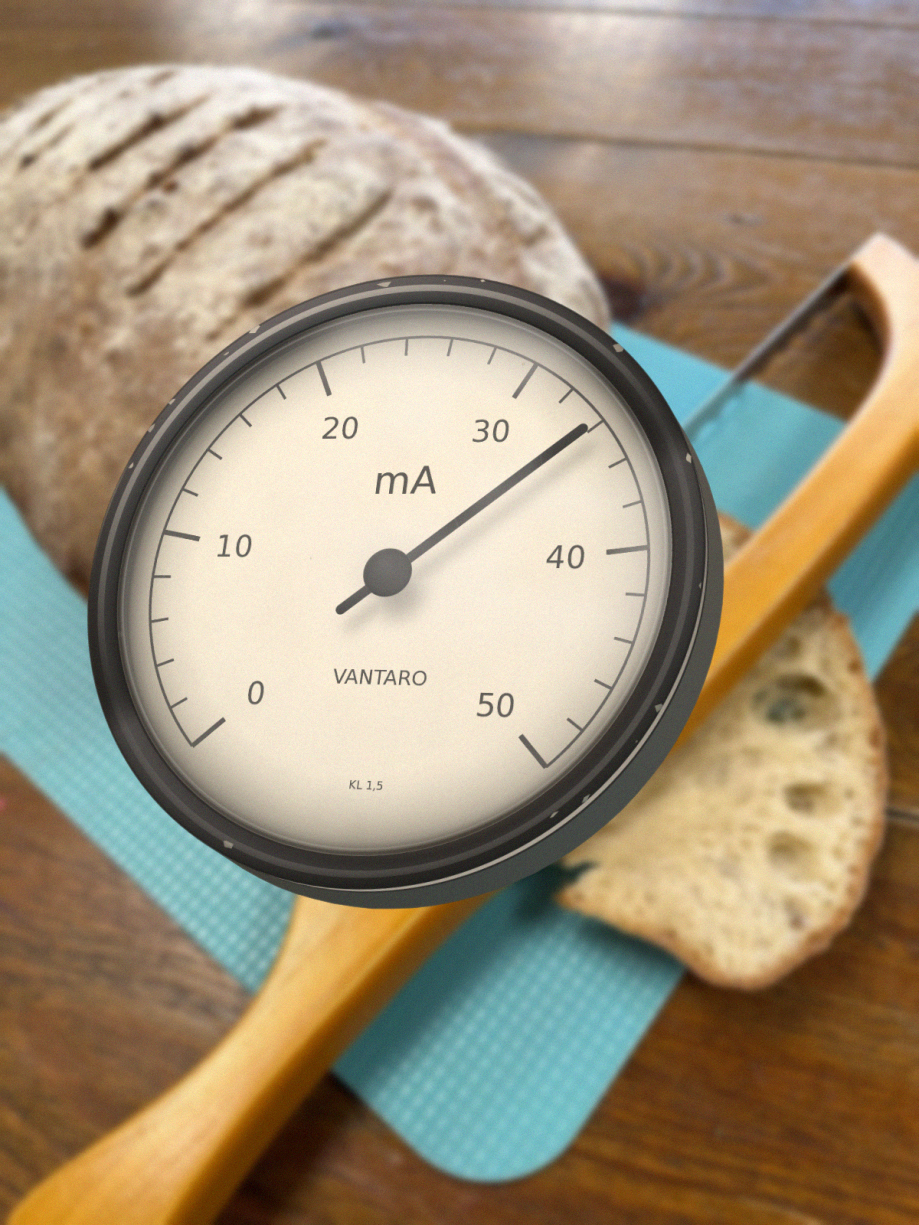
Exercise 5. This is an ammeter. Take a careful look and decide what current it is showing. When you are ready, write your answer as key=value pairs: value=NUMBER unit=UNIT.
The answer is value=34 unit=mA
